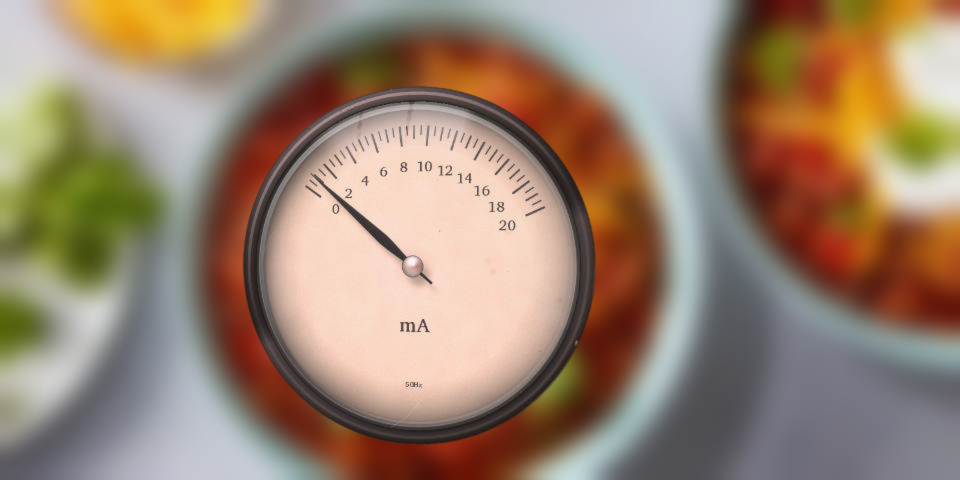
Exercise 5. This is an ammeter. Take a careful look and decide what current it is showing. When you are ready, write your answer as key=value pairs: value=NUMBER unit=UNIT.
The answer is value=1 unit=mA
